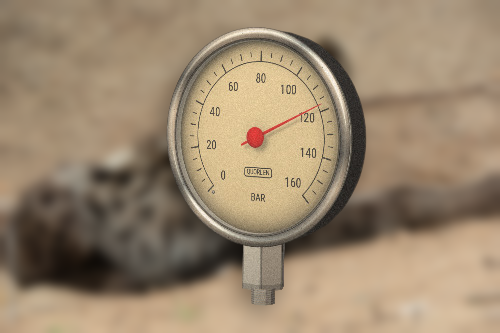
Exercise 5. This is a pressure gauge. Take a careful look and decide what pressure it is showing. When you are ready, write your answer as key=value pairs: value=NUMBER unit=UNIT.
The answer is value=117.5 unit=bar
